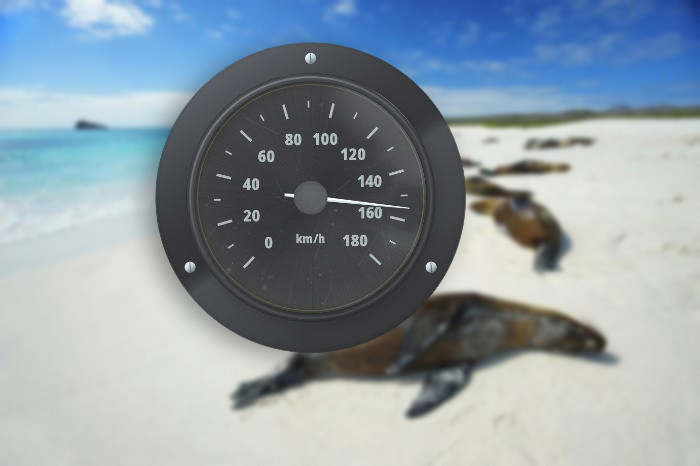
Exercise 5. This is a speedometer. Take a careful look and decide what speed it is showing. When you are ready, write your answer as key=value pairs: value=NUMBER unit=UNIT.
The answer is value=155 unit=km/h
